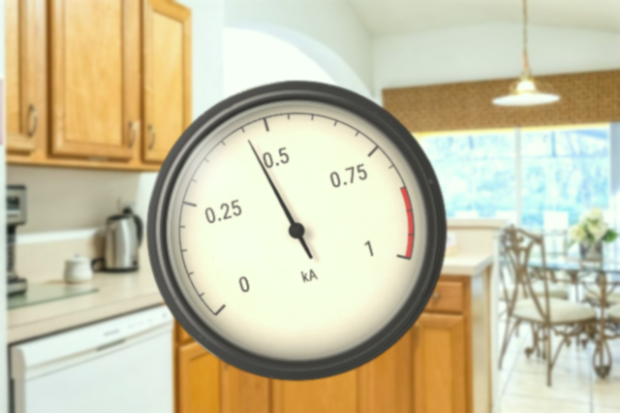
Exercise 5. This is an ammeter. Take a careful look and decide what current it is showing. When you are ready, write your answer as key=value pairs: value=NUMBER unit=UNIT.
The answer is value=0.45 unit=kA
